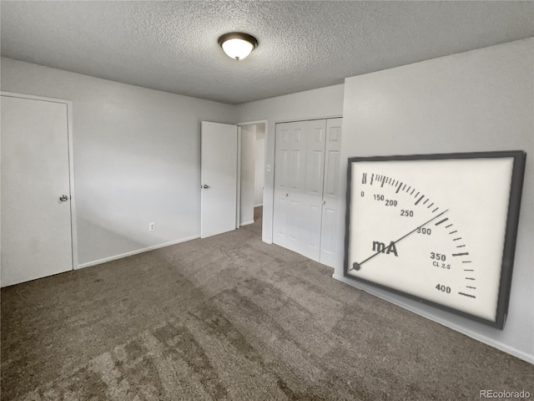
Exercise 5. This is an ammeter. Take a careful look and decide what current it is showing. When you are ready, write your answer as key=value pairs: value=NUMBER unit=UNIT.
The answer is value=290 unit=mA
